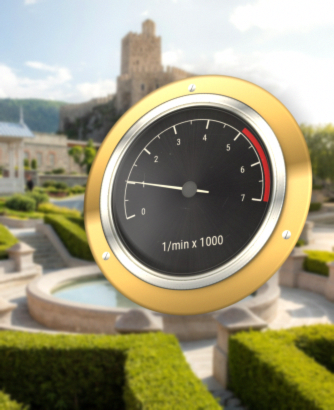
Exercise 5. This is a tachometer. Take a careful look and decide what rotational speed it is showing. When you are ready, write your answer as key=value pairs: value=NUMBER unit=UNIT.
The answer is value=1000 unit=rpm
